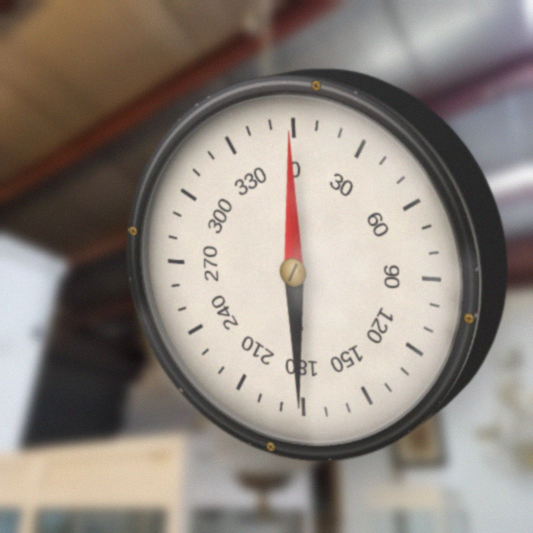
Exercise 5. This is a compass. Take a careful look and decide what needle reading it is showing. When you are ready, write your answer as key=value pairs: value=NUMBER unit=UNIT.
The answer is value=0 unit=°
